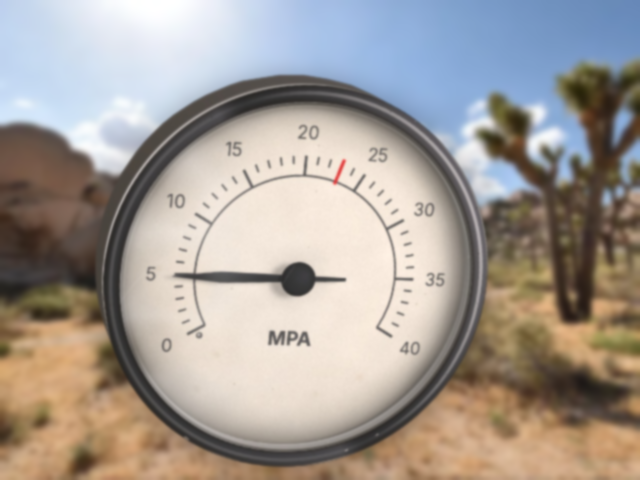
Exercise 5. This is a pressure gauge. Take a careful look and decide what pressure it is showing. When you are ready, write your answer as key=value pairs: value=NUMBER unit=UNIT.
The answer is value=5 unit=MPa
